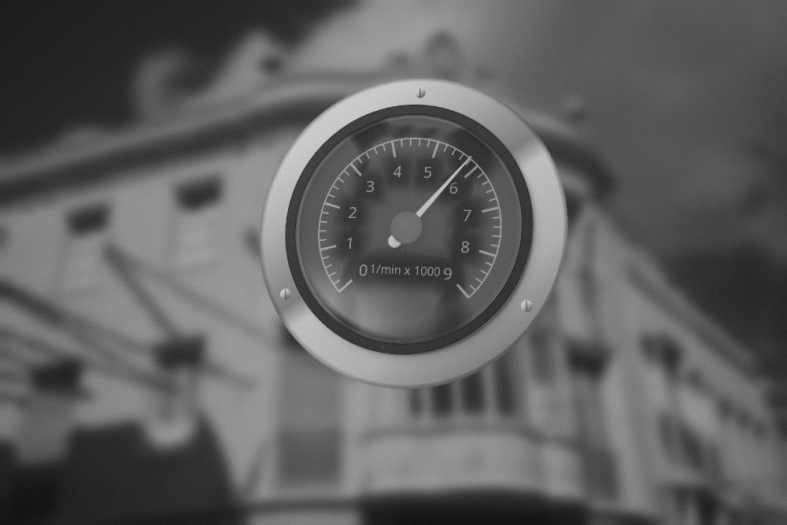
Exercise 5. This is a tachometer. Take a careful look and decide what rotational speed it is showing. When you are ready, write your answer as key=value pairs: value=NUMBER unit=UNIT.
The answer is value=5800 unit=rpm
